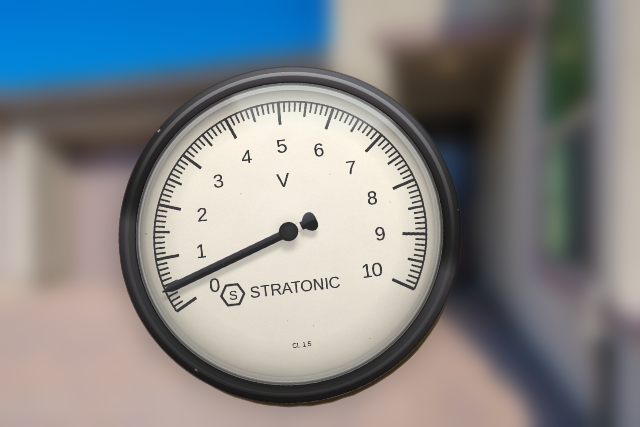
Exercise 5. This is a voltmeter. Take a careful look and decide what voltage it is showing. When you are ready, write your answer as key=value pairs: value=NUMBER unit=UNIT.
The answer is value=0.4 unit=V
